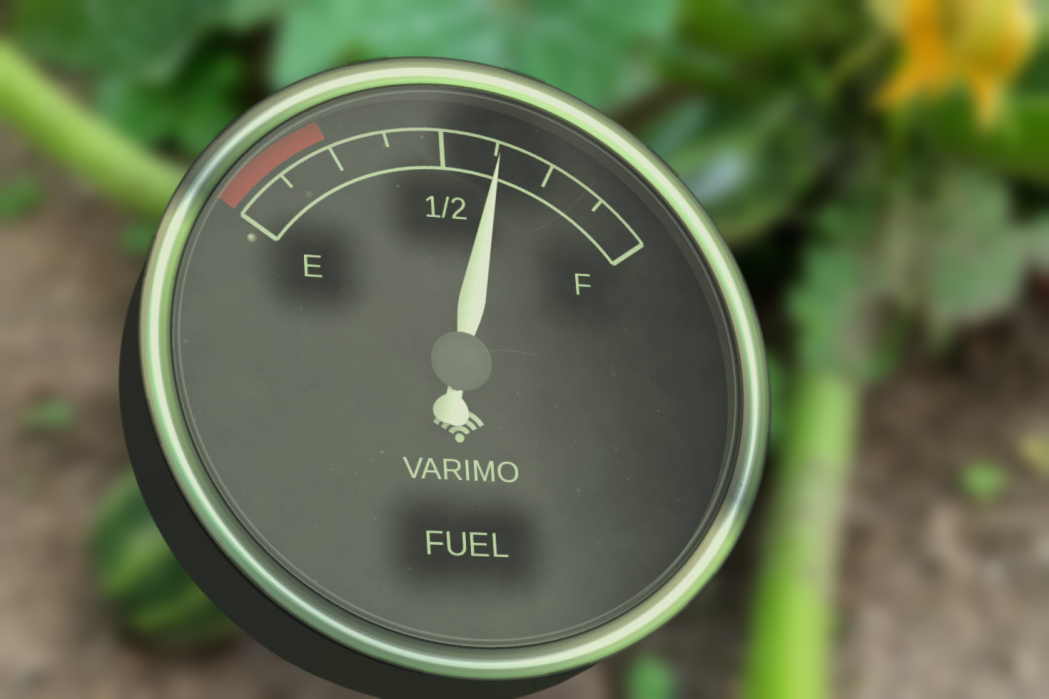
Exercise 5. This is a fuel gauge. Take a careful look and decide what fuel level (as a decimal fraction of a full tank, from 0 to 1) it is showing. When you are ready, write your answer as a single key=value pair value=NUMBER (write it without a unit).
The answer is value=0.625
